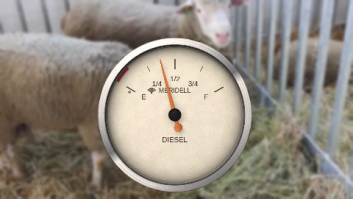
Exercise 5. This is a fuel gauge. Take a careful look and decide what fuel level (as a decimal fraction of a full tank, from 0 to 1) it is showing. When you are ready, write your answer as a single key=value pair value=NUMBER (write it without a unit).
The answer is value=0.375
